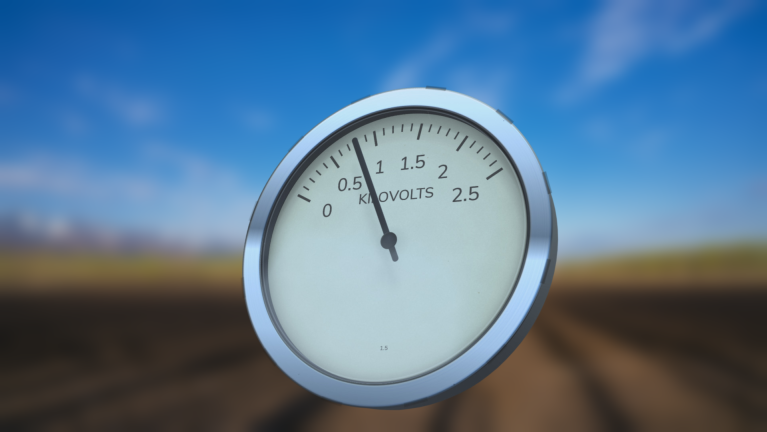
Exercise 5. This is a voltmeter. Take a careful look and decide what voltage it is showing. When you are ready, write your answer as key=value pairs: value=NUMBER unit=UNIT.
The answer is value=0.8 unit=kV
